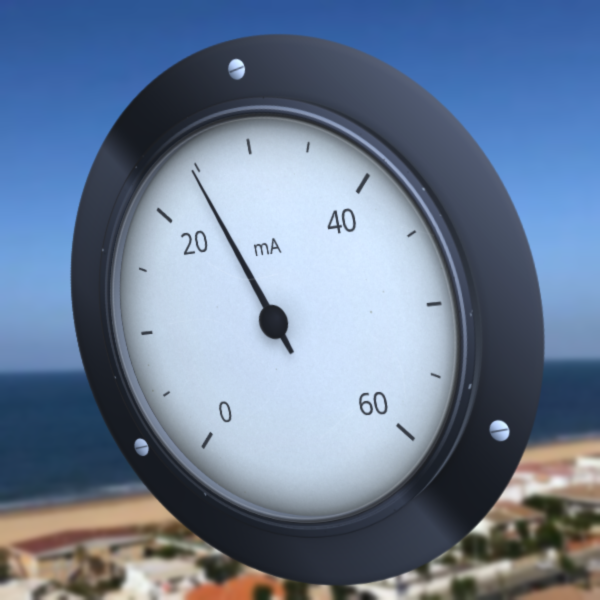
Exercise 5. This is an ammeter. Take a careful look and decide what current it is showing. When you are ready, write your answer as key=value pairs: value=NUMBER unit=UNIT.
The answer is value=25 unit=mA
